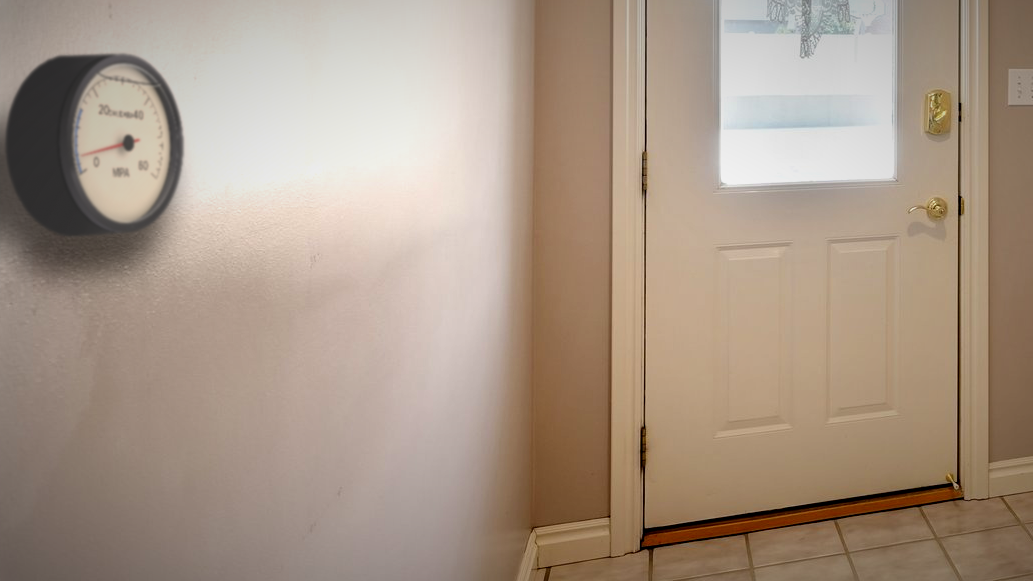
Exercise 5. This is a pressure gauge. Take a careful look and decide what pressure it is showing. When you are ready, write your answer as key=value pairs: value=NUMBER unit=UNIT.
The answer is value=4 unit=MPa
